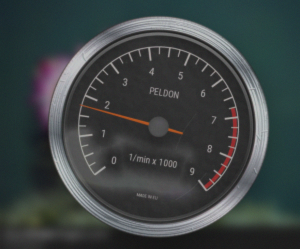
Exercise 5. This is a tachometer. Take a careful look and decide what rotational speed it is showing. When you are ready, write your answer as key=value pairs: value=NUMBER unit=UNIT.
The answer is value=1750 unit=rpm
